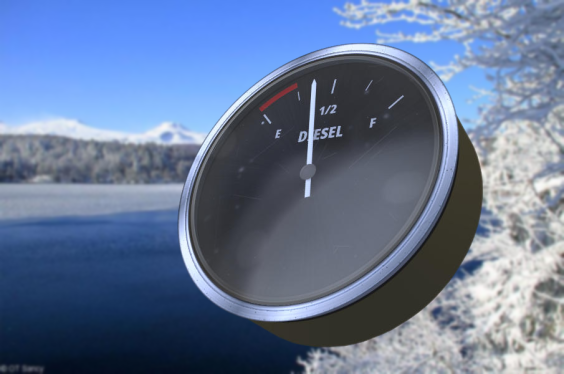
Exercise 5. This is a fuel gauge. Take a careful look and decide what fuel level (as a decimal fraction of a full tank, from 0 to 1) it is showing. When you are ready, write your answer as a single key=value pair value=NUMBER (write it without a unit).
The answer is value=0.375
